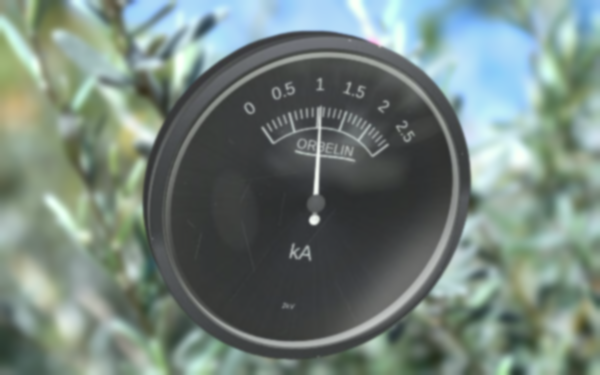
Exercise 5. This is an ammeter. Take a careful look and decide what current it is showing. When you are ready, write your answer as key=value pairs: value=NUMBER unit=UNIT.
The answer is value=1 unit=kA
